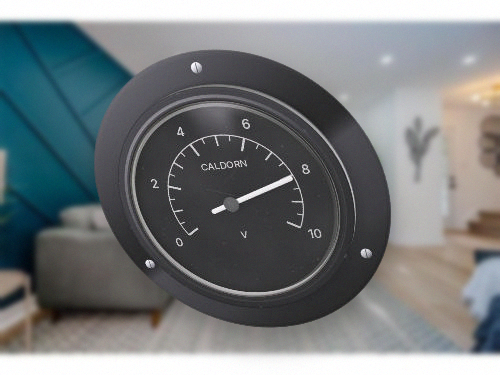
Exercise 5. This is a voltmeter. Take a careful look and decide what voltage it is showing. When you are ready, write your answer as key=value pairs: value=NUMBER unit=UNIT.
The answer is value=8 unit=V
